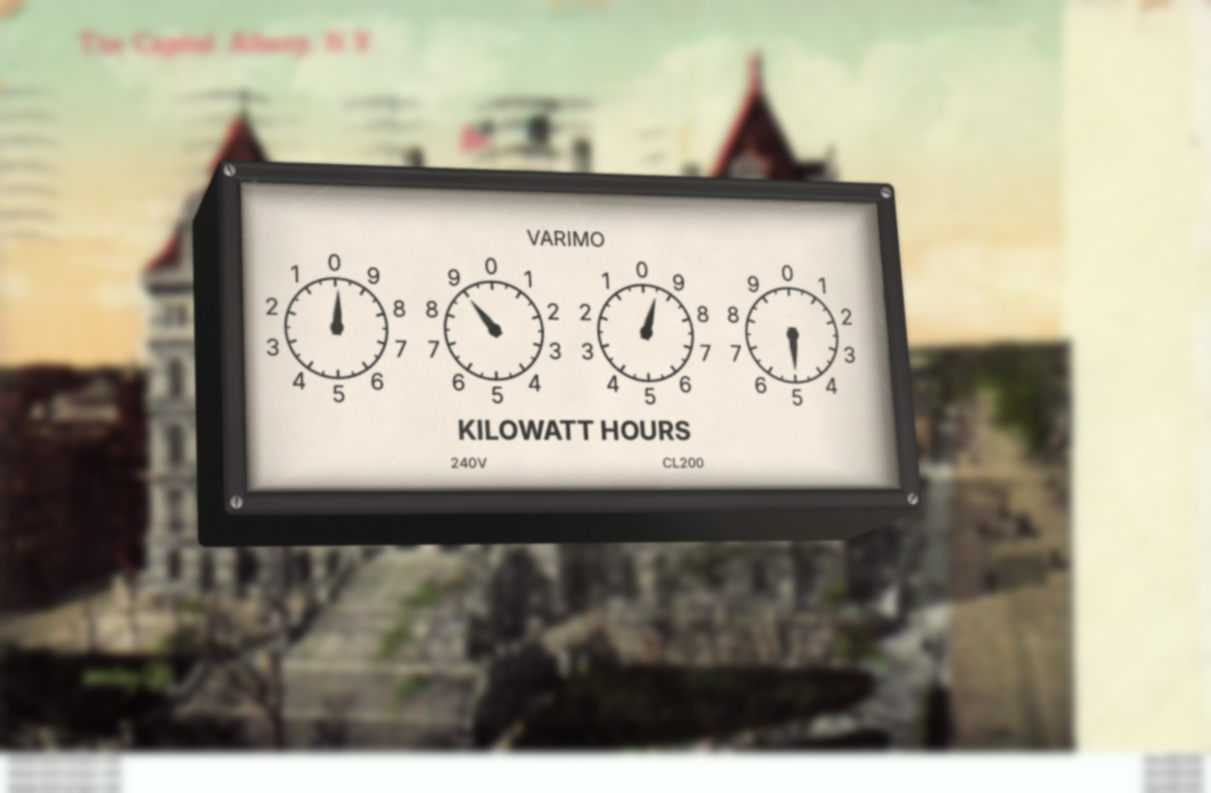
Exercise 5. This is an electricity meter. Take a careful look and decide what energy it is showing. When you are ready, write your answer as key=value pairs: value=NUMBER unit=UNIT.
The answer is value=9895 unit=kWh
